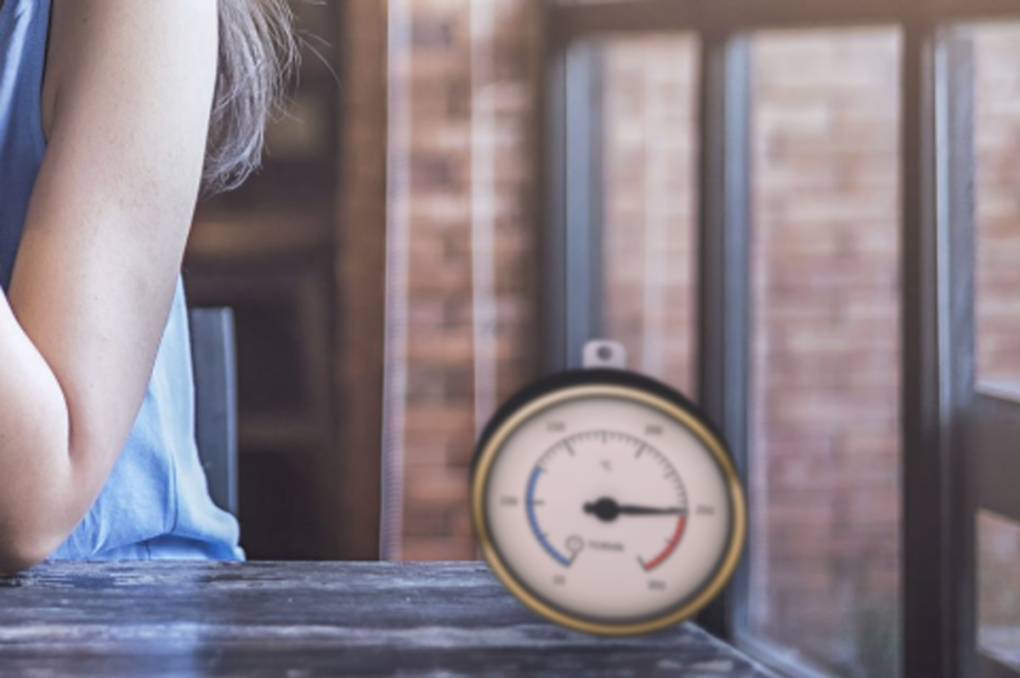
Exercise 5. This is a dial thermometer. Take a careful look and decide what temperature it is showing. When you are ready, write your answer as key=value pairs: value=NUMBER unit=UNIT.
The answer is value=250 unit=°C
